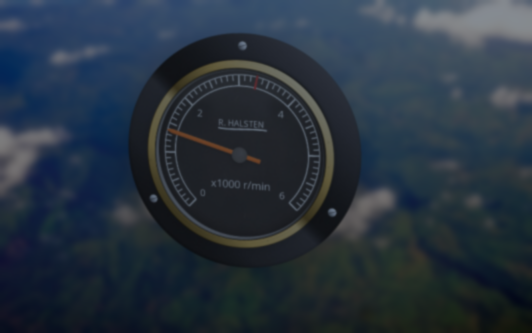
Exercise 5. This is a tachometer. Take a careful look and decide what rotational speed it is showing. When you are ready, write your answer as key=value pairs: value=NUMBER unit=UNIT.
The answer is value=1400 unit=rpm
